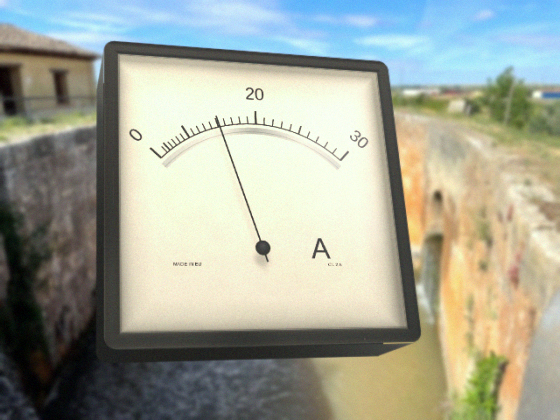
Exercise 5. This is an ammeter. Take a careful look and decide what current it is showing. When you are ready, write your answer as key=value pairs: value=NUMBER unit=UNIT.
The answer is value=15 unit=A
